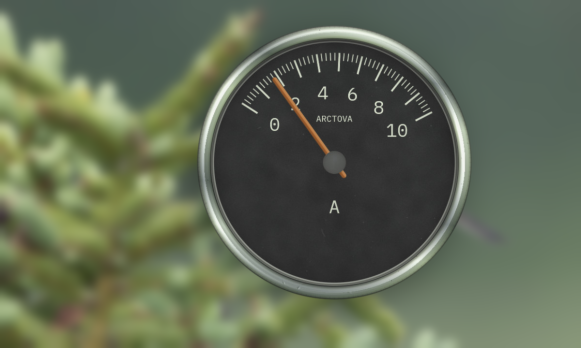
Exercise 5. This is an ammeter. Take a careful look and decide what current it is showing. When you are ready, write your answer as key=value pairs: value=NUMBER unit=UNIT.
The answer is value=1.8 unit=A
